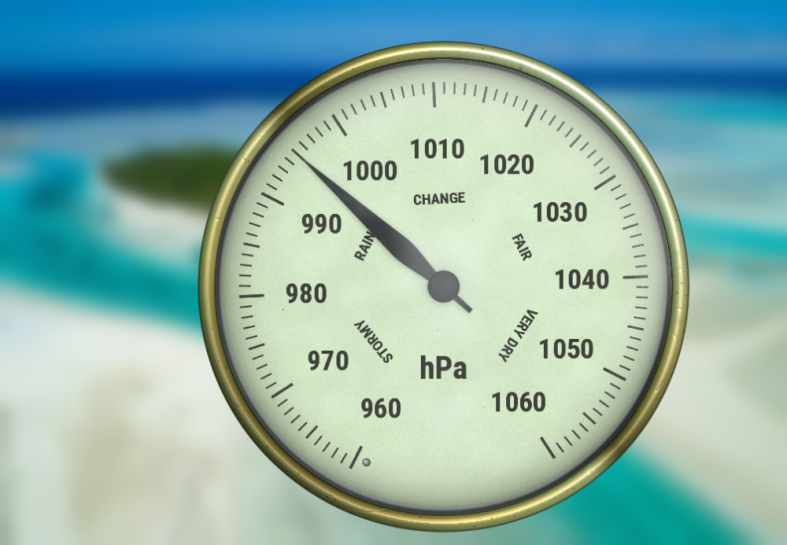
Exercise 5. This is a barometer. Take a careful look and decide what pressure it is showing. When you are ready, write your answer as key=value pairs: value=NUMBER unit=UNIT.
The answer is value=995 unit=hPa
